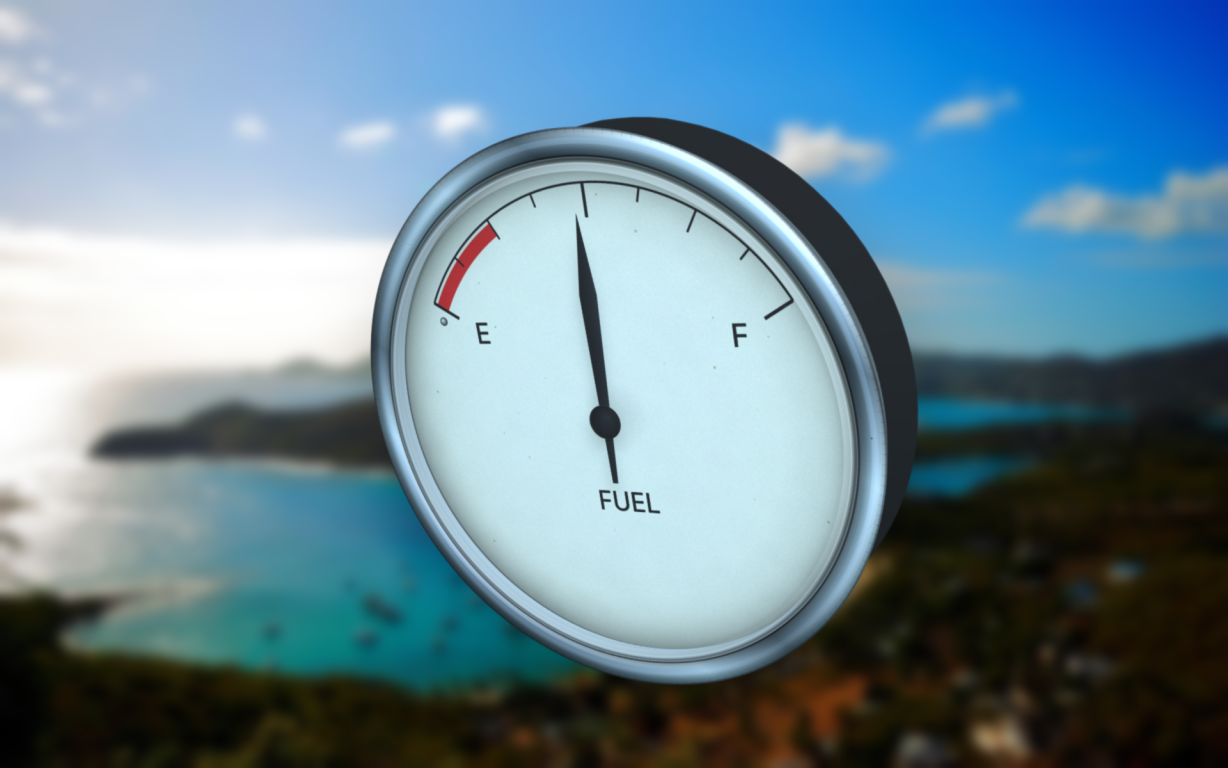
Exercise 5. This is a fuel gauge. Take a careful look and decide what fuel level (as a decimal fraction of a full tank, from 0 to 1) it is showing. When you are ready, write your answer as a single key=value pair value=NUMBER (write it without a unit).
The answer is value=0.5
